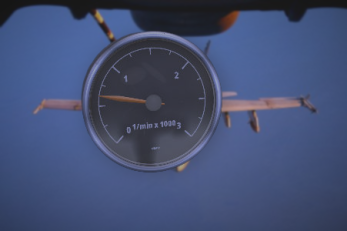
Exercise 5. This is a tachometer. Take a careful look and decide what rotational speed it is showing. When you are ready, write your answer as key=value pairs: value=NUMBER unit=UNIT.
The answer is value=625 unit=rpm
